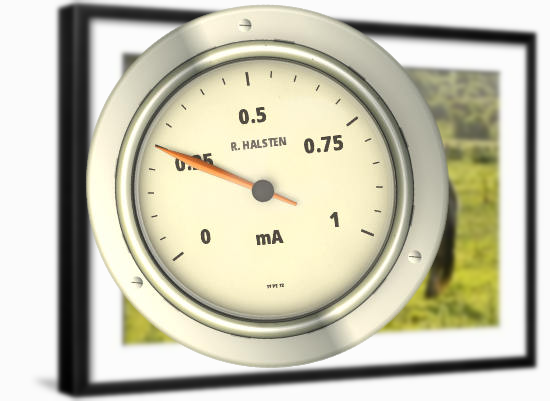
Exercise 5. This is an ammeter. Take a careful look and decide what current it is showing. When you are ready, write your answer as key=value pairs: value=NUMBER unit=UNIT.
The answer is value=0.25 unit=mA
